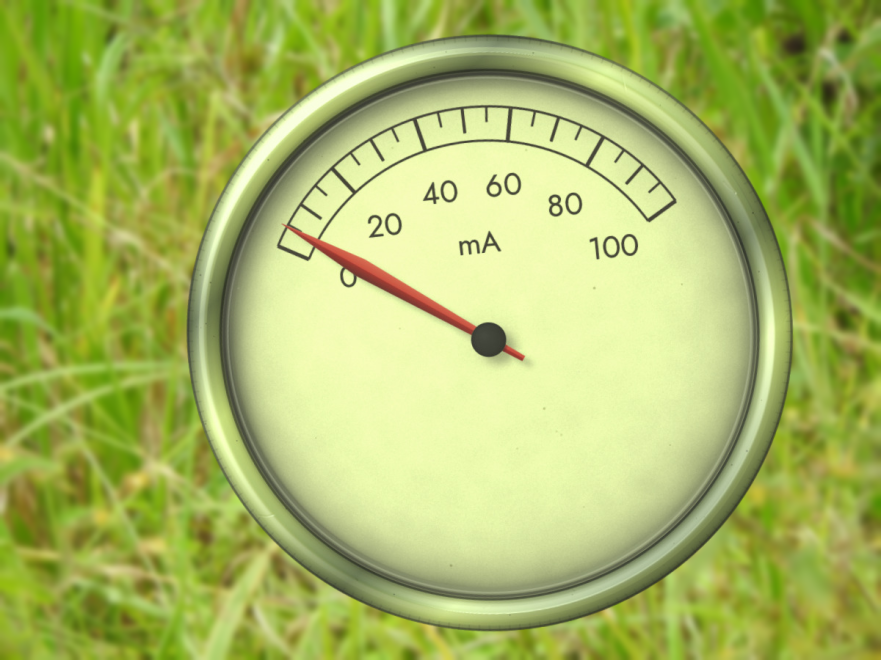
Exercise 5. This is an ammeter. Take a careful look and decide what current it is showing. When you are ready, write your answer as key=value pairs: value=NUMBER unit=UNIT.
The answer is value=5 unit=mA
